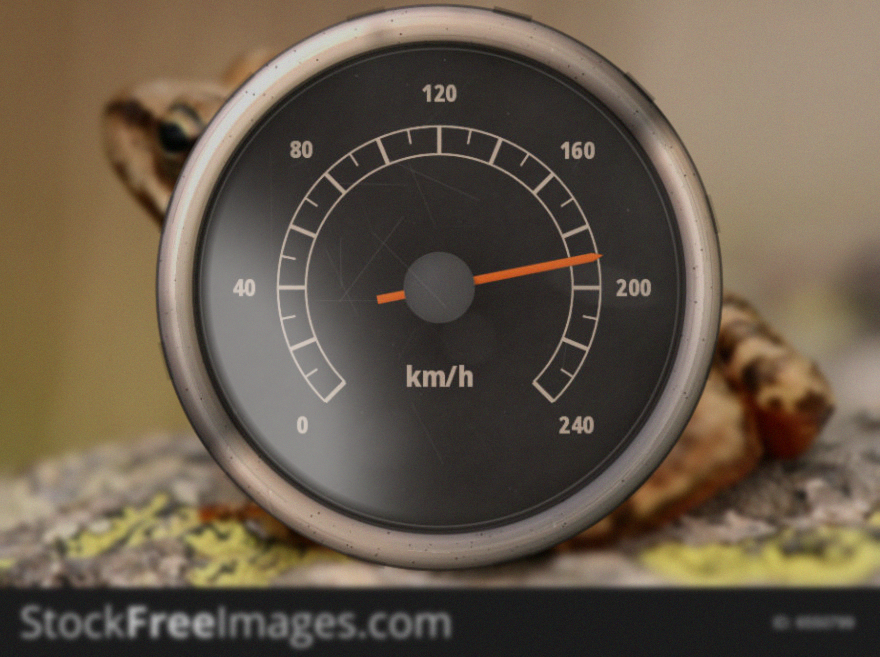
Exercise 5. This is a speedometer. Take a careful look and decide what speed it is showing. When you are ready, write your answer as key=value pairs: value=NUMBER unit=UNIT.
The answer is value=190 unit=km/h
